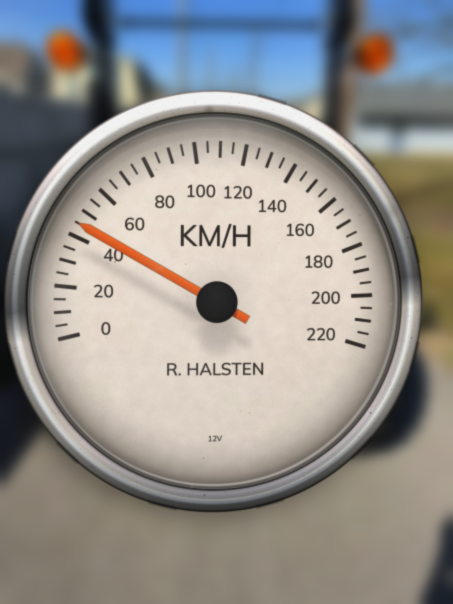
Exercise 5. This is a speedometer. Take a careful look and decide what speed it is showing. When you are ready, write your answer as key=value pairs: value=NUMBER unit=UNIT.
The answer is value=45 unit=km/h
